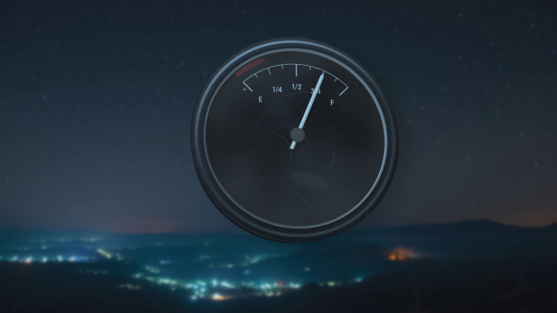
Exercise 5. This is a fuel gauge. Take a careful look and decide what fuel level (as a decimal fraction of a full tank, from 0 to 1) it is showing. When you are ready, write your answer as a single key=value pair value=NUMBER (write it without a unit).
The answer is value=0.75
